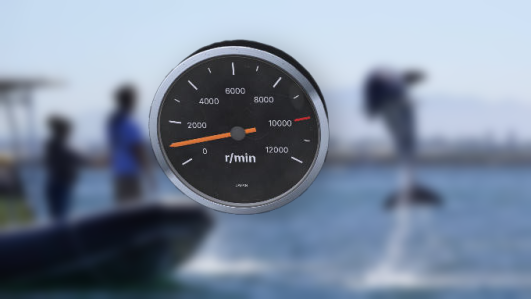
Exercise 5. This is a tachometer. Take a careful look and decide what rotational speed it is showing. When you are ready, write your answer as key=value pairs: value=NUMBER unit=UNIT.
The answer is value=1000 unit=rpm
